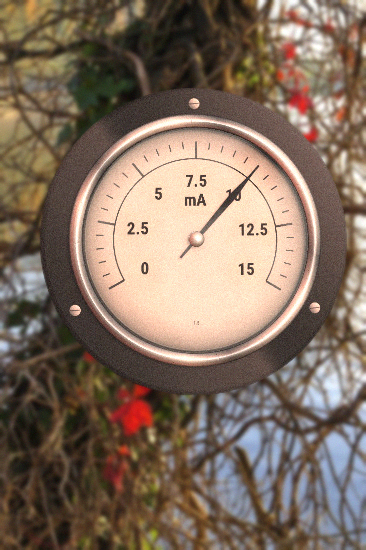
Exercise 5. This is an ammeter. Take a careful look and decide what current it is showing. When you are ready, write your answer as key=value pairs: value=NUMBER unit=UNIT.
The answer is value=10 unit=mA
